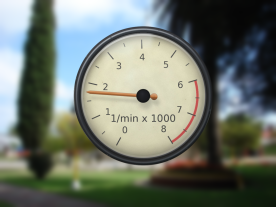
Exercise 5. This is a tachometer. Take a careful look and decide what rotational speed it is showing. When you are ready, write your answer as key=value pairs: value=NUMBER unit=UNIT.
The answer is value=1750 unit=rpm
